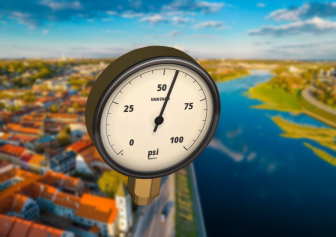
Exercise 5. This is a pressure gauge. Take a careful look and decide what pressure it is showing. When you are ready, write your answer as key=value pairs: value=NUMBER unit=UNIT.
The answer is value=55 unit=psi
